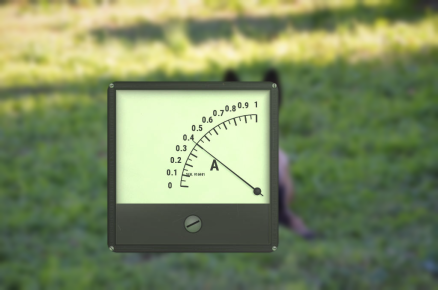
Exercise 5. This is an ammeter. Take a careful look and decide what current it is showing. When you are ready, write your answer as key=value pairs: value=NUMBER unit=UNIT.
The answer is value=0.4 unit=A
